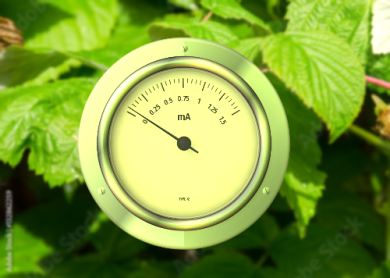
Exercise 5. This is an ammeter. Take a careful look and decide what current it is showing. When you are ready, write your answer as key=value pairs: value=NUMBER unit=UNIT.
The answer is value=0.05 unit=mA
